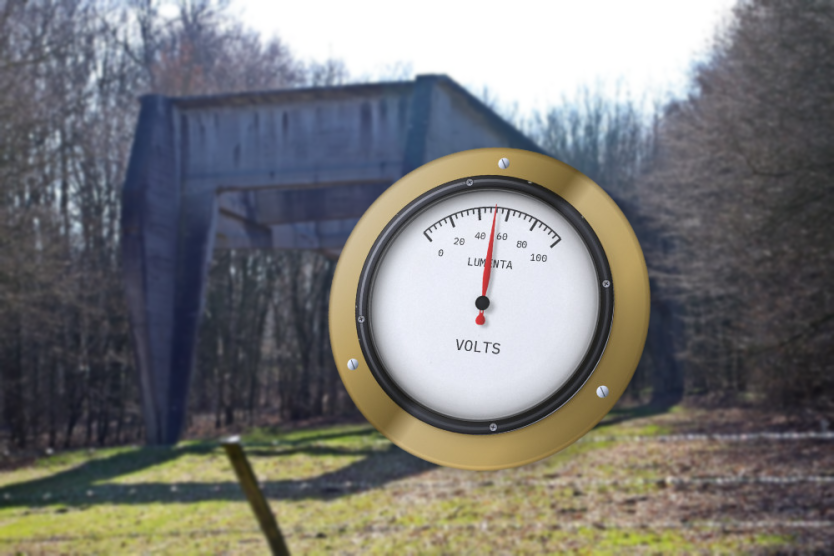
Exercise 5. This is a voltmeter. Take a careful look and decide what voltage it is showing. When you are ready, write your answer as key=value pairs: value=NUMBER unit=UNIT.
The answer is value=52 unit=V
